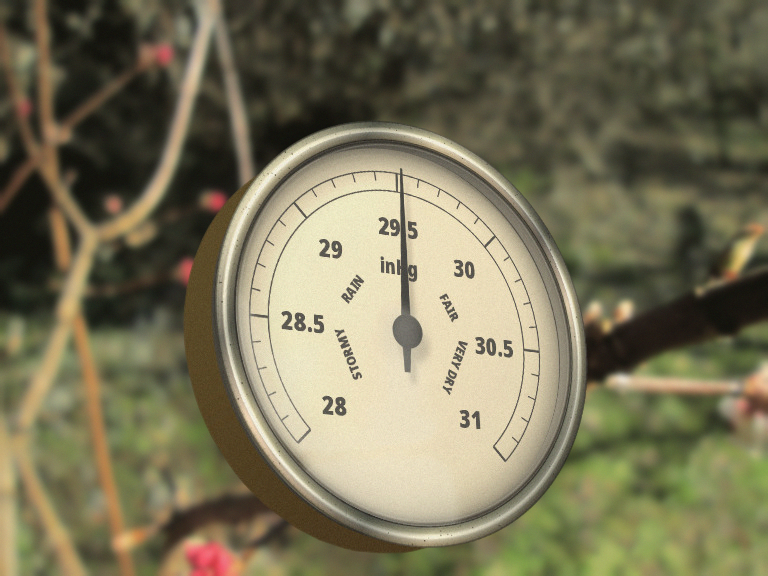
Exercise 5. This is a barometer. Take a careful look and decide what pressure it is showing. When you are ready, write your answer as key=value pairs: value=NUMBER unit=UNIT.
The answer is value=29.5 unit=inHg
